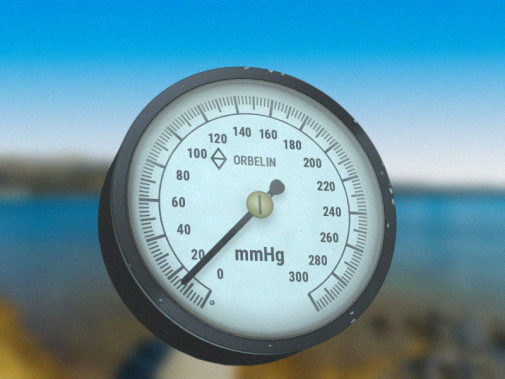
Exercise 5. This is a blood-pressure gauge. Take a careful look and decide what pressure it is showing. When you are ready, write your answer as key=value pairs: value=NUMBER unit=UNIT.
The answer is value=14 unit=mmHg
